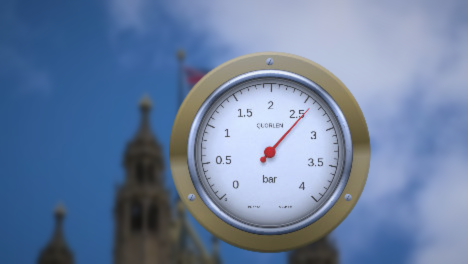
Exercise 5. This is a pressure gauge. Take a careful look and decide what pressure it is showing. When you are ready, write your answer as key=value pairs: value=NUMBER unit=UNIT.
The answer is value=2.6 unit=bar
